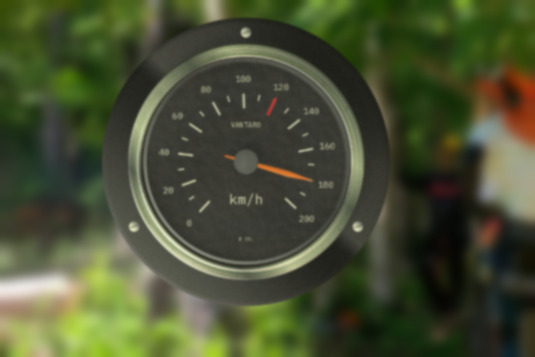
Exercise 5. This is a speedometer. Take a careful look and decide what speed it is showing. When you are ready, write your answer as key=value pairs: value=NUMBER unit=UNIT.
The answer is value=180 unit=km/h
